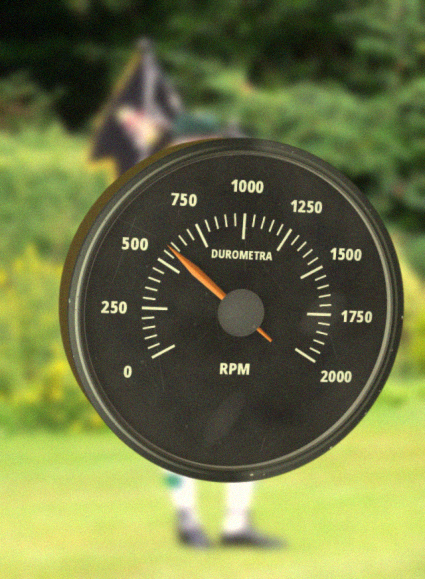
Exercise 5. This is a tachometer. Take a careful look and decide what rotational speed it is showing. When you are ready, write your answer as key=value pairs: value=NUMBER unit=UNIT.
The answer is value=575 unit=rpm
